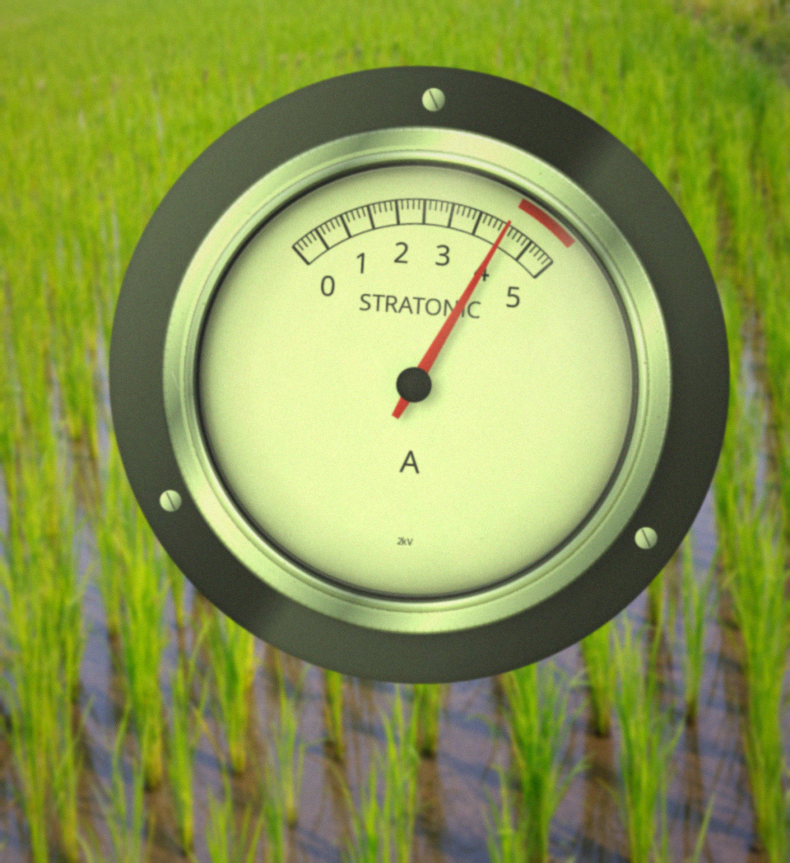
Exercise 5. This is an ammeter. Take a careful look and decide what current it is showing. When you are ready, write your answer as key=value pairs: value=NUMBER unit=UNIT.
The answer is value=4 unit=A
